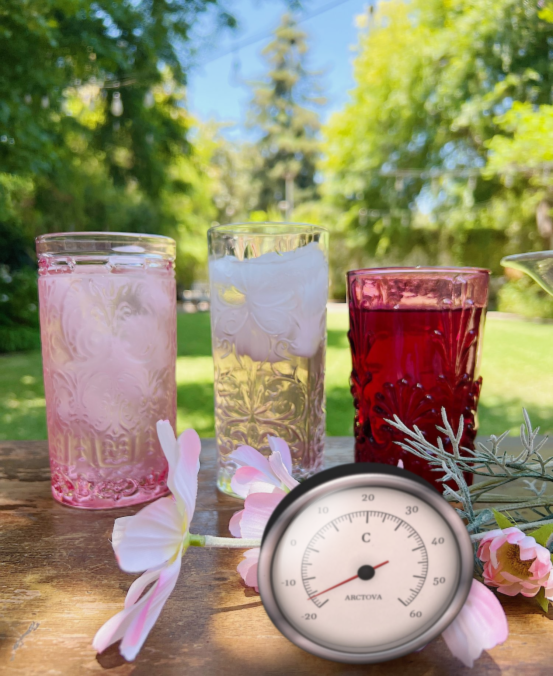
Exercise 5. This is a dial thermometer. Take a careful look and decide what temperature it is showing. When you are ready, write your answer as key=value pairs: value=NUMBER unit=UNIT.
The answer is value=-15 unit=°C
